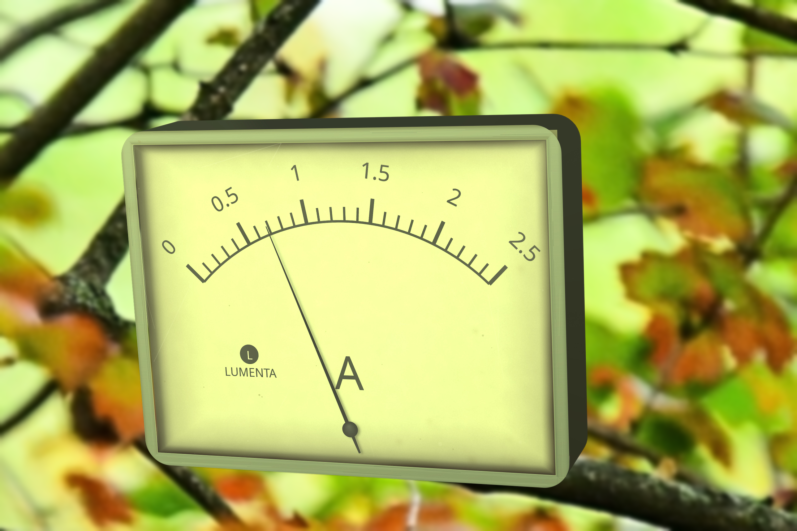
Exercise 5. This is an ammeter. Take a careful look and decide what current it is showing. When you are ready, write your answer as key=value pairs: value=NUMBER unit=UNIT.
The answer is value=0.7 unit=A
